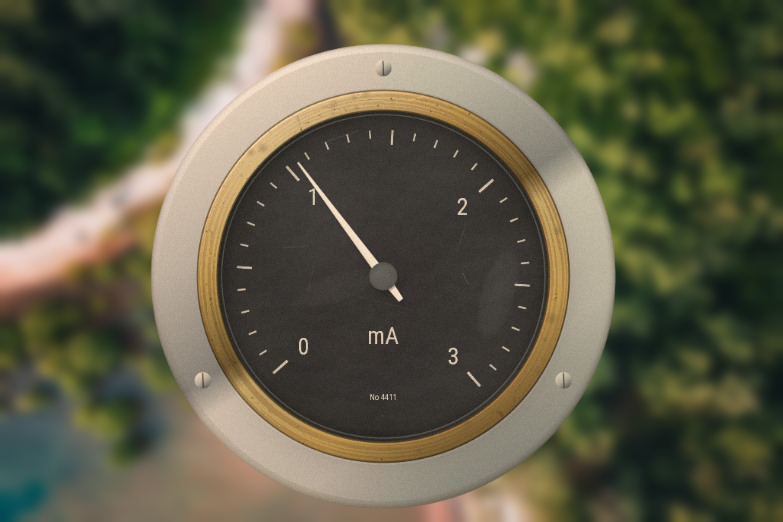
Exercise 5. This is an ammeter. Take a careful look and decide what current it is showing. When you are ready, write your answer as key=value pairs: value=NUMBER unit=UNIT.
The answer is value=1.05 unit=mA
